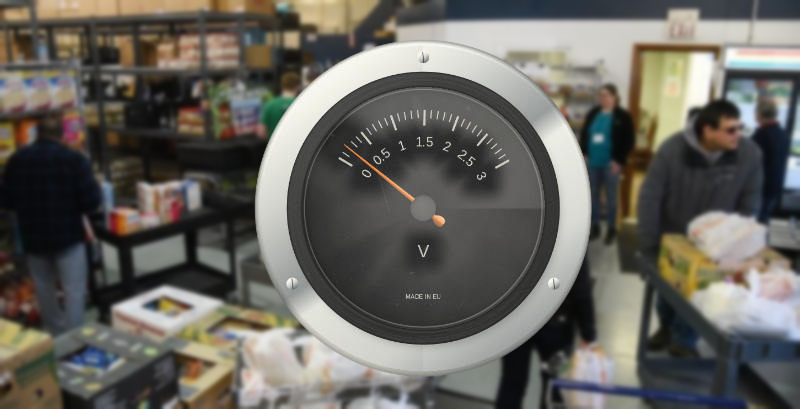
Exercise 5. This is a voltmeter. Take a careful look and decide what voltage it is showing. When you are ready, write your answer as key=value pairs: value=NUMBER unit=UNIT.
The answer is value=0.2 unit=V
